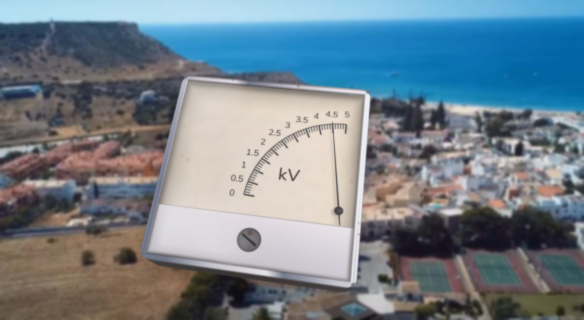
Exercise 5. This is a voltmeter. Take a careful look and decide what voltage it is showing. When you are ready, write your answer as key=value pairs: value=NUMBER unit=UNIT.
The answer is value=4.5 unit=kV
